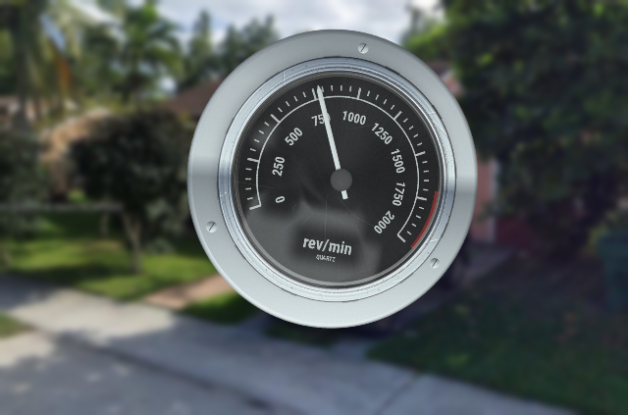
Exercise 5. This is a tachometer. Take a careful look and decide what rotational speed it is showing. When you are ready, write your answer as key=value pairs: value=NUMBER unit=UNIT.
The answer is value=775 unit=rpm
